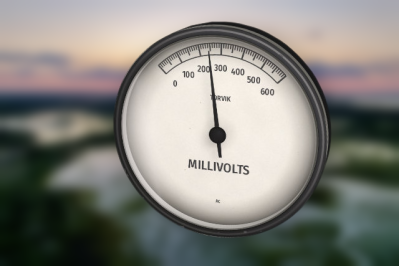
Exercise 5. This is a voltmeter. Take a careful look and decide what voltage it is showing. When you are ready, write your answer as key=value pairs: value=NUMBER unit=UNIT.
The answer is value=250 unit=mV
